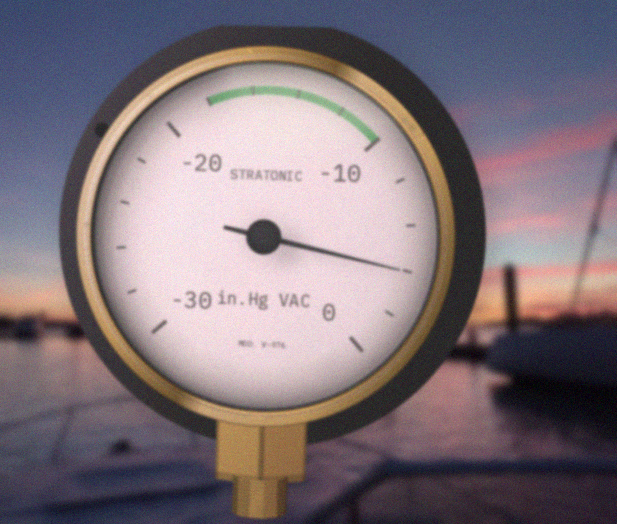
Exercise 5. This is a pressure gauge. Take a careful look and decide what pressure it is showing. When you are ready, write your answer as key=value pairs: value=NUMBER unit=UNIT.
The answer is value=-4 unit=inHg
